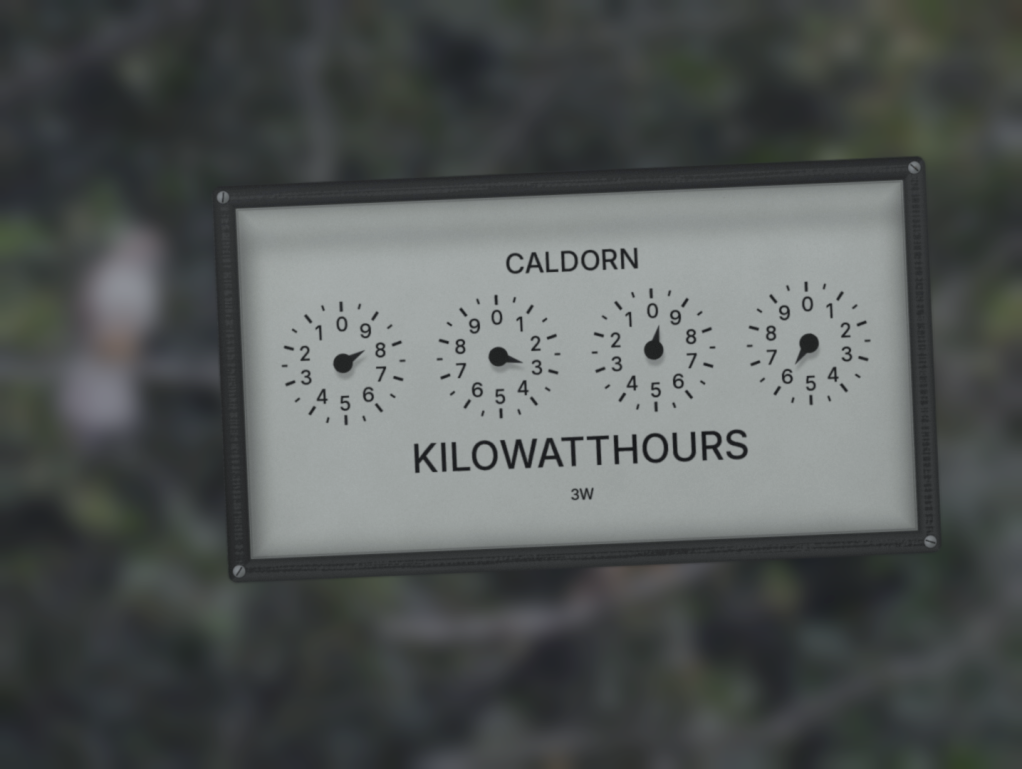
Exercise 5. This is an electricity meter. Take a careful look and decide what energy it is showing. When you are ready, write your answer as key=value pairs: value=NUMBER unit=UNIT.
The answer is value=8296 unit=kWh
